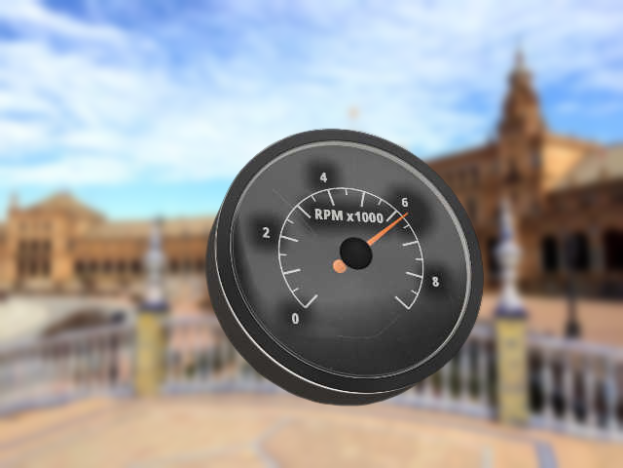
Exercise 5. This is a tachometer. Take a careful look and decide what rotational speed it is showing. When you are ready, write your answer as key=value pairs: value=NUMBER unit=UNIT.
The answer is value=6250 unit=rpm
